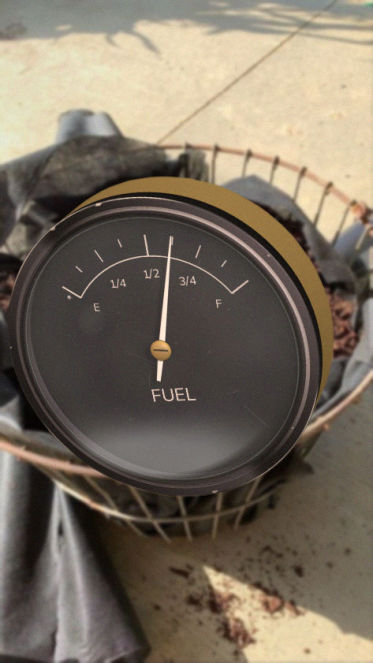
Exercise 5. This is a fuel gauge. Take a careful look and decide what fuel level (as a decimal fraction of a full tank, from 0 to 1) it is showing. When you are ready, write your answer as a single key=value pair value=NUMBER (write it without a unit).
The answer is value=0.625
